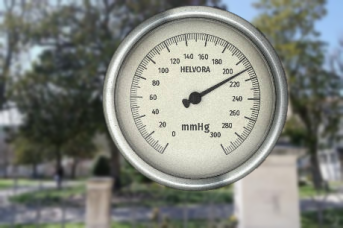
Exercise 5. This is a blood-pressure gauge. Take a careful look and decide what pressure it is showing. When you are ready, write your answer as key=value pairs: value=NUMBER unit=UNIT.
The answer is value=210 unit=mmHg
